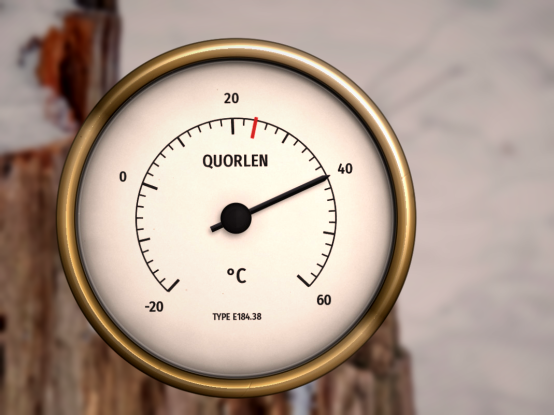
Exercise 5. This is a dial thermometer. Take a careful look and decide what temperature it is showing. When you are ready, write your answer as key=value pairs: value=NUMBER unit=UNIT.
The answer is value=40 unit=°C
